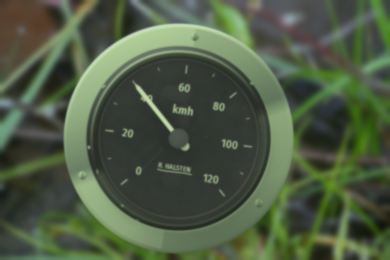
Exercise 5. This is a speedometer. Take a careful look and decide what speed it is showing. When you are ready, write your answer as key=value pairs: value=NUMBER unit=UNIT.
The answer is value=40 unit=km/h
